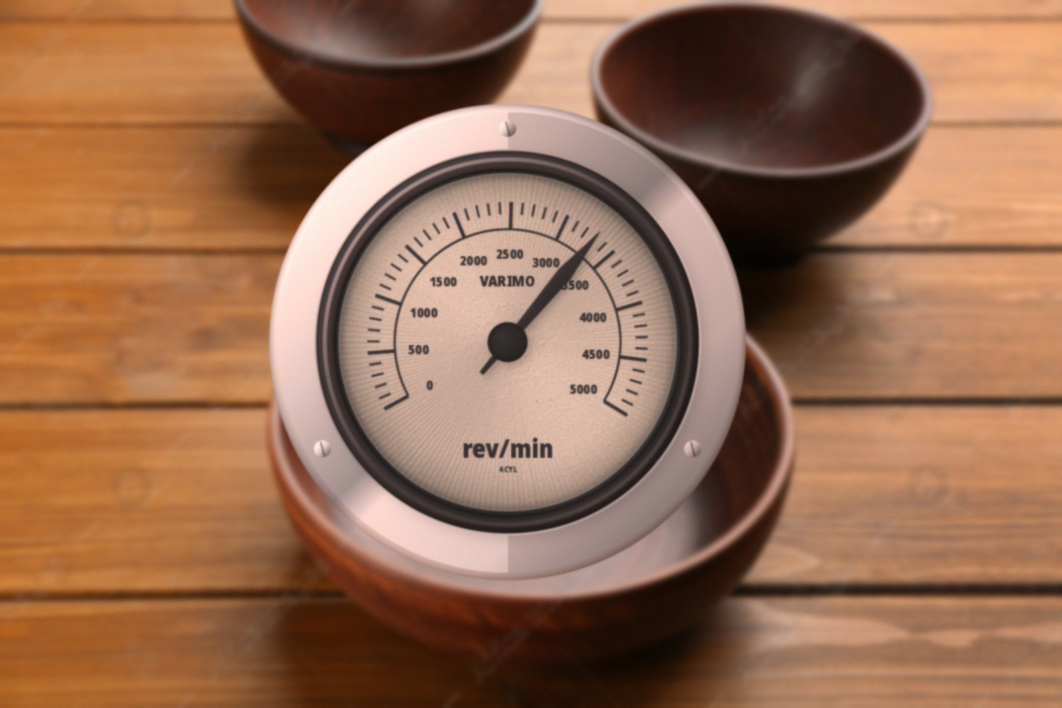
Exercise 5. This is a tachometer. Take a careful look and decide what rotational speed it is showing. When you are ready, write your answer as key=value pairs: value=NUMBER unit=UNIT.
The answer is value=3300 unit=rpm
